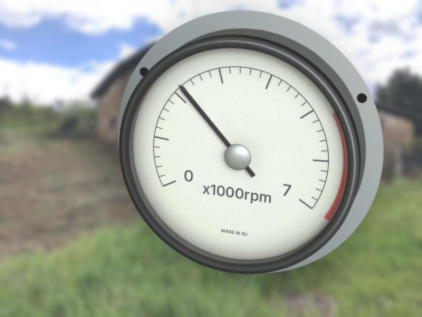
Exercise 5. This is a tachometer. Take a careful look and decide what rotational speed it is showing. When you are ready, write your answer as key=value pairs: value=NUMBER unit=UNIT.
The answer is value=2200 unit=rpm
